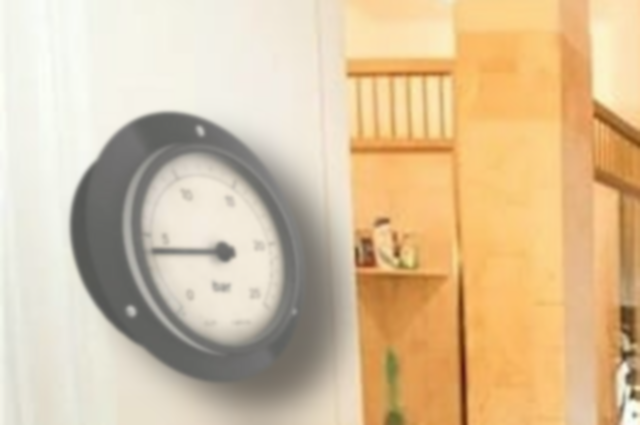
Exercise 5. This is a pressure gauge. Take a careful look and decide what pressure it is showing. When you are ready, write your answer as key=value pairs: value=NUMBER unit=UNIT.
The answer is value=4 unit=bar
